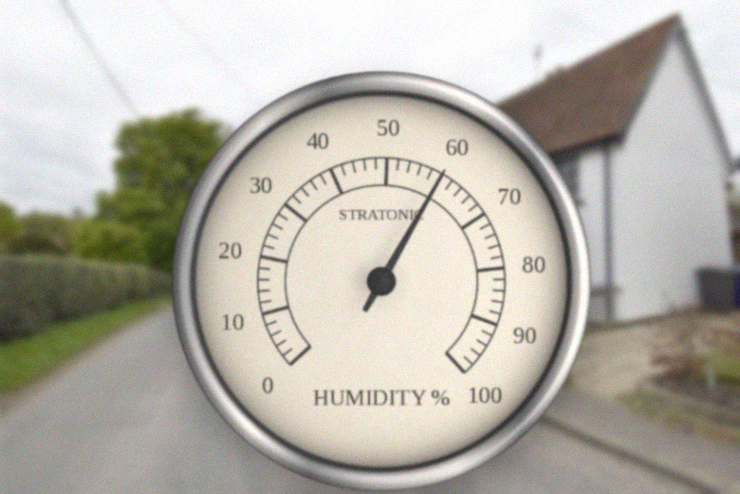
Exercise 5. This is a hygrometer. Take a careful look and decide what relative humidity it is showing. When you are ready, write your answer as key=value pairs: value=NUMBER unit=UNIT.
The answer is value=60 unit=%
